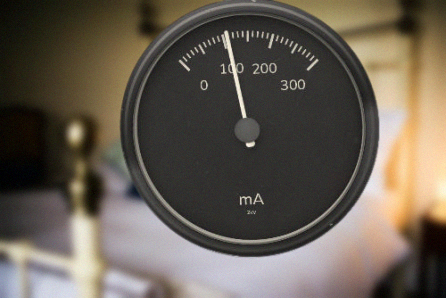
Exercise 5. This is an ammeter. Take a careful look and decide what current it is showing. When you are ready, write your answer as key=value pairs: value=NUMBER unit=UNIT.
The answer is value=110 unit=mA
